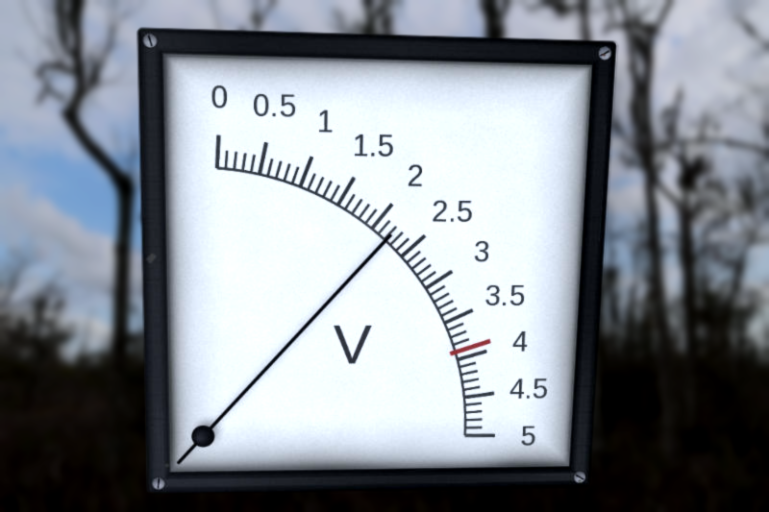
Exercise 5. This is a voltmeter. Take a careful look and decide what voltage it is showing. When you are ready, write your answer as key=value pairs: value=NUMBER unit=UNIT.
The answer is value=2.2 unit=V
